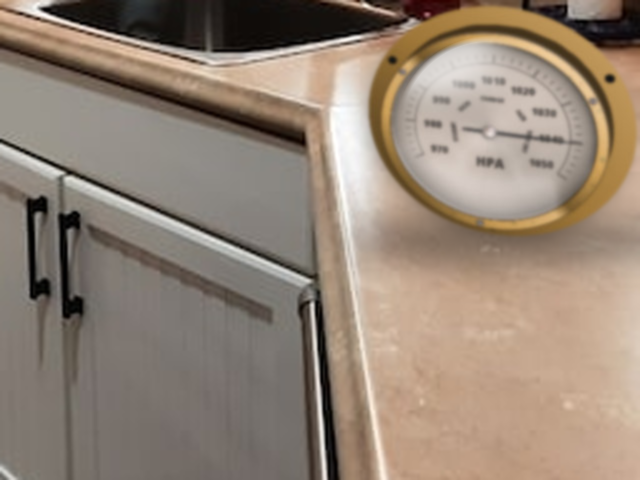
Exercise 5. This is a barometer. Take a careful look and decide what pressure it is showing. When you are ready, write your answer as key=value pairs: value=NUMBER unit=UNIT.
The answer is value=1040 unit=hPa
